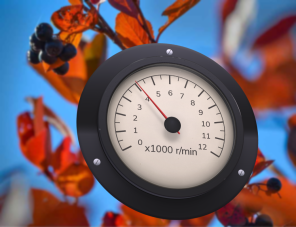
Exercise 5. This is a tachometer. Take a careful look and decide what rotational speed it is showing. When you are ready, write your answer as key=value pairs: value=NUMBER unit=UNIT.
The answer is value=4000 unit=rpm
